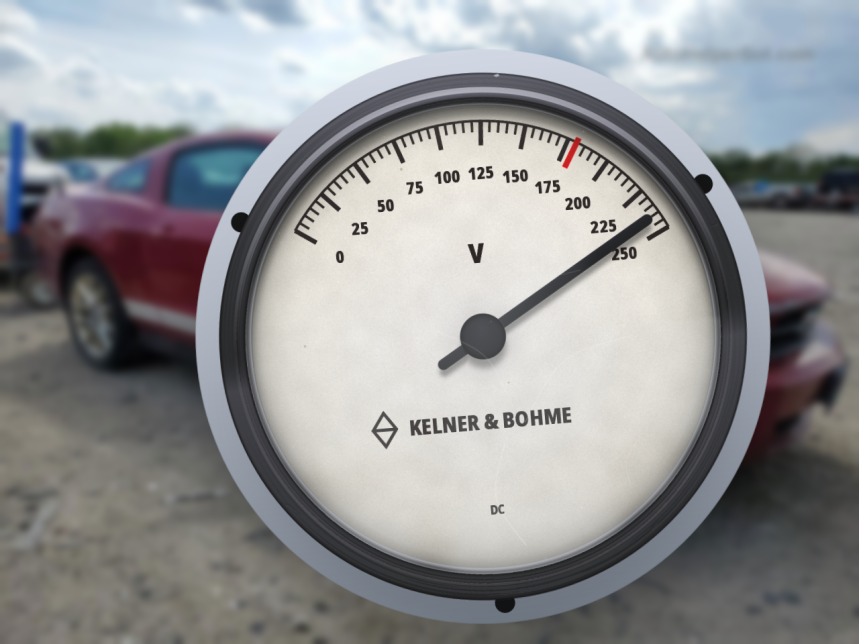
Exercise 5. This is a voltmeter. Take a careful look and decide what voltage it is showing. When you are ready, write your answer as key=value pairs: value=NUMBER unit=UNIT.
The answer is value=240 unit=V
